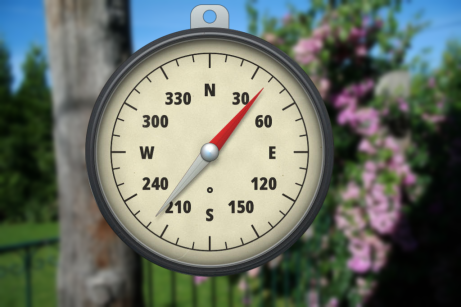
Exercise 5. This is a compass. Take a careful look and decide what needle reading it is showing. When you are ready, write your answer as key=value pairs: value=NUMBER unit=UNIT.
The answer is value=40 unit=°
